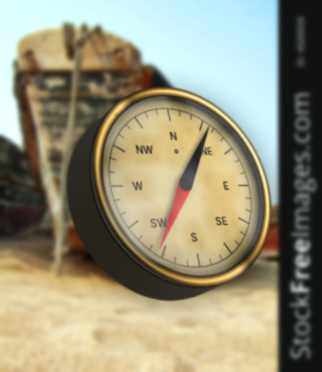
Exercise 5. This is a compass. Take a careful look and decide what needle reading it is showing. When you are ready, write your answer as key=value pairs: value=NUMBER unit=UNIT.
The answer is value=215 unit=°
